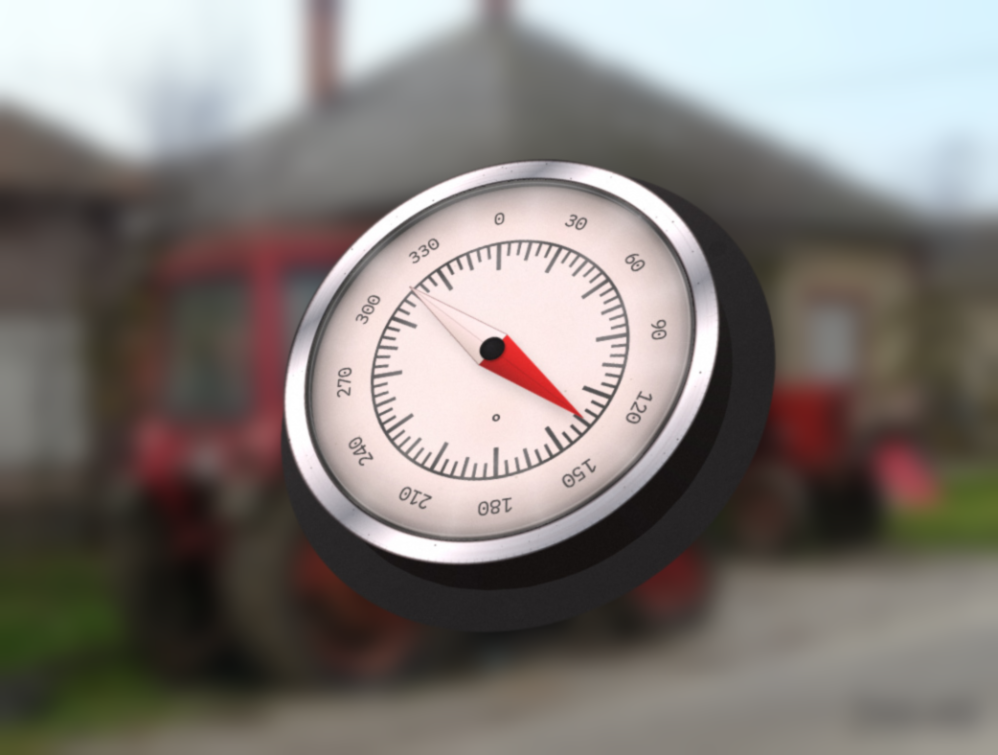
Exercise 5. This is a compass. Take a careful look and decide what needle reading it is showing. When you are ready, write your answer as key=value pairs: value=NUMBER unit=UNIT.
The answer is value=135 unit=°
